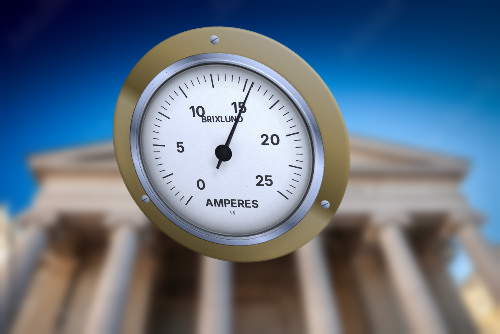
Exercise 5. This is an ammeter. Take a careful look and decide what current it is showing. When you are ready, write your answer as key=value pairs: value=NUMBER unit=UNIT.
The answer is value=15.5 unit=A
